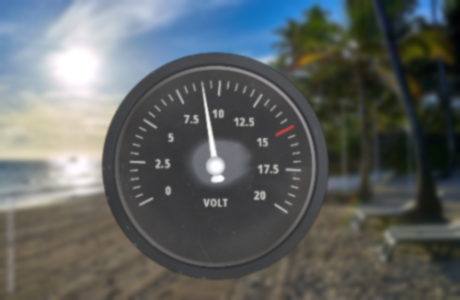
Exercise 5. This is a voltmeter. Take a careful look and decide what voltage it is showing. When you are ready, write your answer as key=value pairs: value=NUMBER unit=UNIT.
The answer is value=9 unit=V
